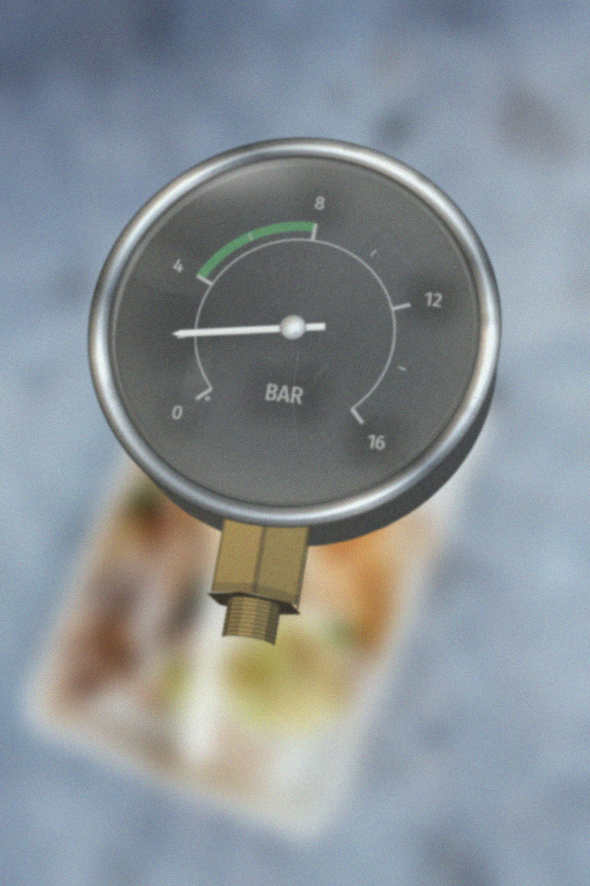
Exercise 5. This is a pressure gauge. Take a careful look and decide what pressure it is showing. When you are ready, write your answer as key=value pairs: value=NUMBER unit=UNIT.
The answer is value=2 unit=bar
